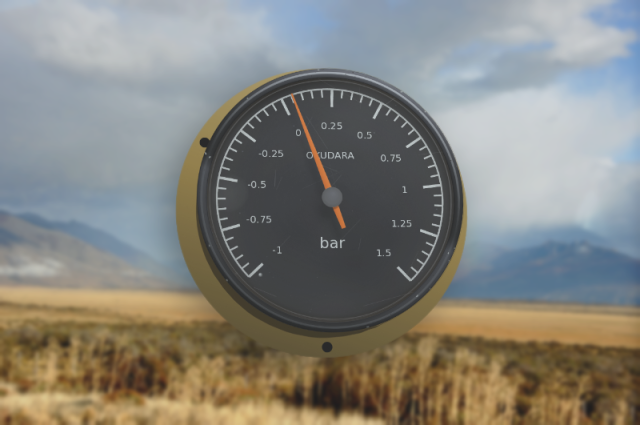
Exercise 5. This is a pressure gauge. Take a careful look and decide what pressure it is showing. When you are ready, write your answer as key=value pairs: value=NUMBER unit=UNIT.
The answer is value=0.05 unit=bar
